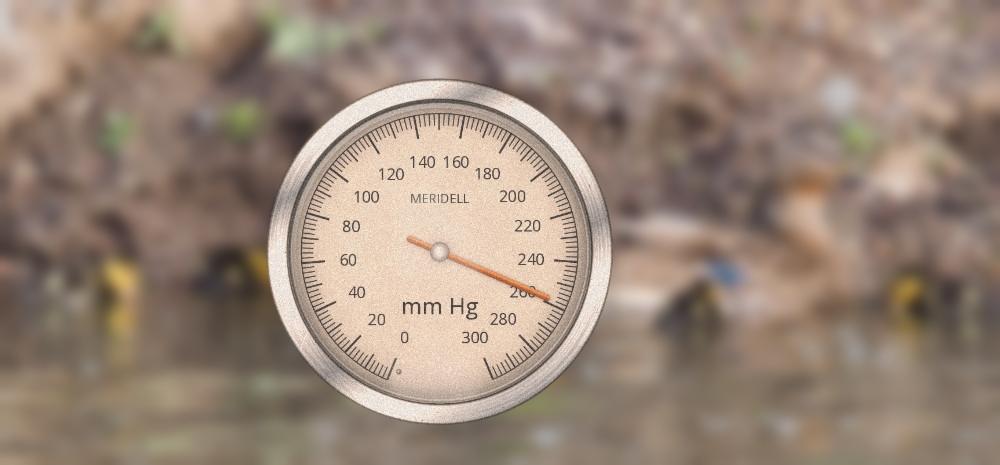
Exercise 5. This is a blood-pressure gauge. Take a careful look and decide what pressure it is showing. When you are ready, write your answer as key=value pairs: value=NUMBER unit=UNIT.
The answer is value=258 unit=mmHg
